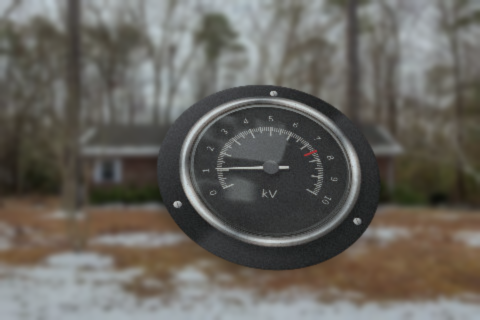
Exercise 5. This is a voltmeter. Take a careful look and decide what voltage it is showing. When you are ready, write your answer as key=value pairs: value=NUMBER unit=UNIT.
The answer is value=1 unit=kV
